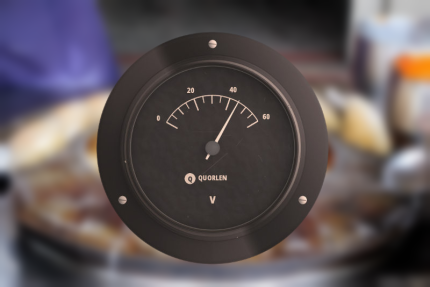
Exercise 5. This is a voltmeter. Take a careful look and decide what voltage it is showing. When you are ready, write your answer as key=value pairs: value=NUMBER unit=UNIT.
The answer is value=45 unit=V
